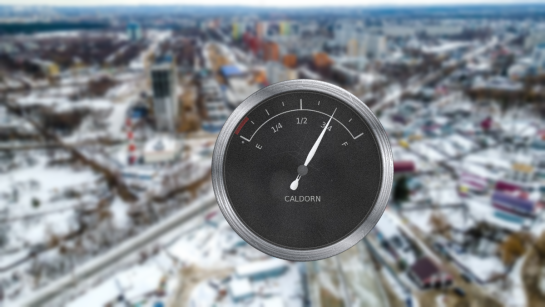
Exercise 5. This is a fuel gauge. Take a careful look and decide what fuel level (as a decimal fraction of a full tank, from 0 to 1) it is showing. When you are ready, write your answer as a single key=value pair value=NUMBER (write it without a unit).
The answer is value=0.75
